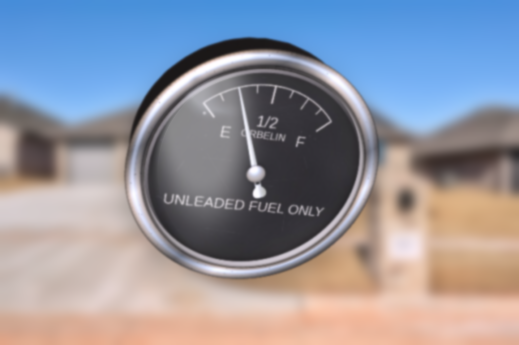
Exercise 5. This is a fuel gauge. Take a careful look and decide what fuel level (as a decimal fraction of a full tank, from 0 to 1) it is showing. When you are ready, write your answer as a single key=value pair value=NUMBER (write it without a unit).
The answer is value=0.25
